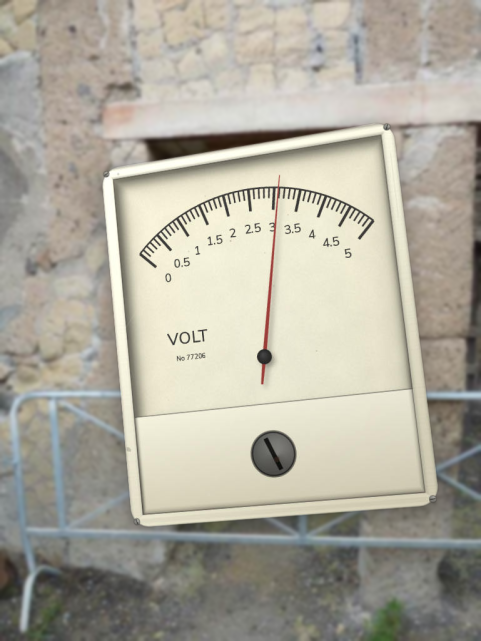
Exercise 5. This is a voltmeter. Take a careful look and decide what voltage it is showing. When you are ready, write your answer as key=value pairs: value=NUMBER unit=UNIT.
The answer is value=3.1 unit=V
